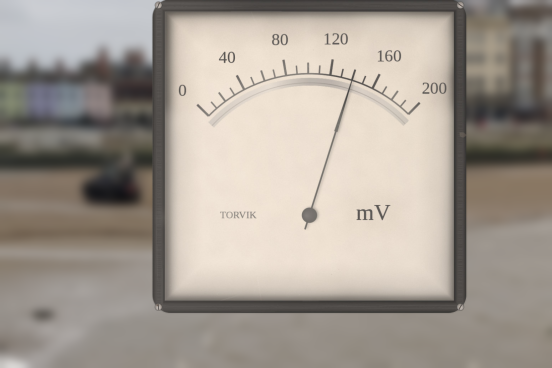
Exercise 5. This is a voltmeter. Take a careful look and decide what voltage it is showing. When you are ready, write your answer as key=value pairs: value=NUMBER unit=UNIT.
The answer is value=140 unit=mV
